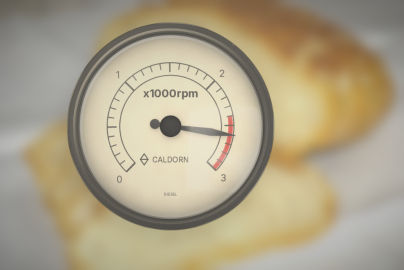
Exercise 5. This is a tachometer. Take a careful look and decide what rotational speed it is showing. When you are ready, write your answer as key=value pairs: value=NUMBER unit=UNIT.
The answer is value=2600 unit=rpm
